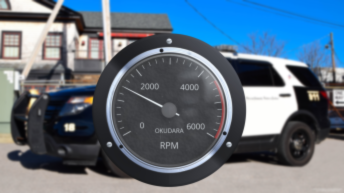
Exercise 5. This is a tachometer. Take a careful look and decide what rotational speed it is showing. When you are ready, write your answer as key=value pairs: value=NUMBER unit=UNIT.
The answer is value=1400 unit=rpm
